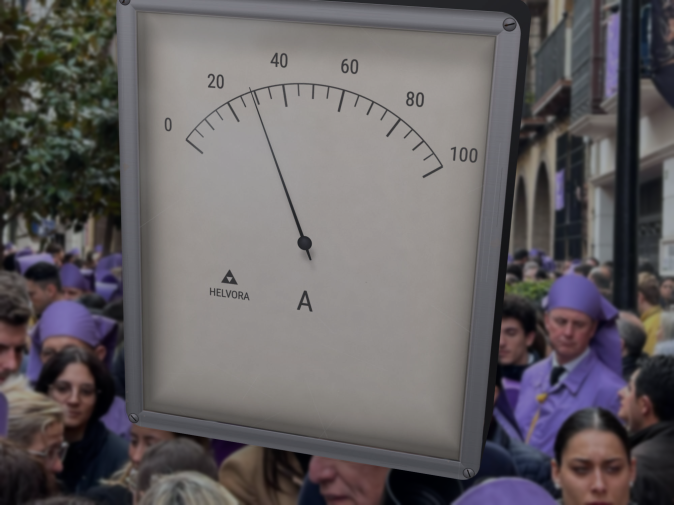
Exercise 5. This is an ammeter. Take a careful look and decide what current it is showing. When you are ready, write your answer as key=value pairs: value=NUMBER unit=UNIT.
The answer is value=30 unit=A
